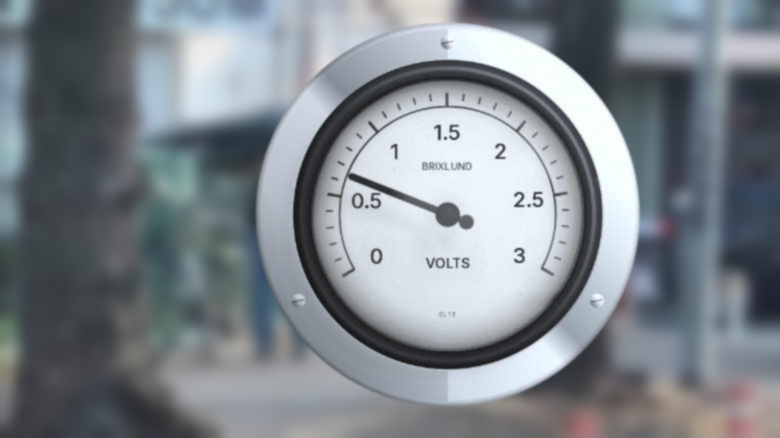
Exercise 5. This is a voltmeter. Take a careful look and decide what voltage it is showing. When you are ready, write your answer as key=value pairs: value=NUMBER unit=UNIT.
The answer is value=0.65 unit=V
